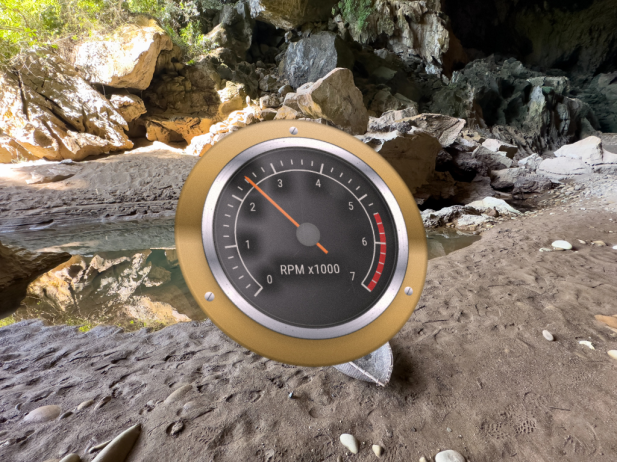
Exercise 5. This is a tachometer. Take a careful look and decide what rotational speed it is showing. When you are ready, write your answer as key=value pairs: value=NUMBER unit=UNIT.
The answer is value=2400 unit=rpm
